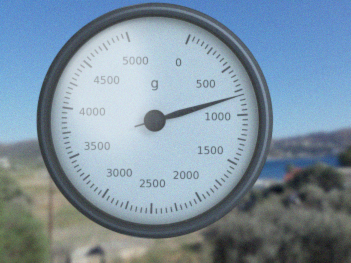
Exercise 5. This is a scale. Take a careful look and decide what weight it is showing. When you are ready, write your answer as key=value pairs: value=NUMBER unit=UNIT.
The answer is value=800 unit=g
